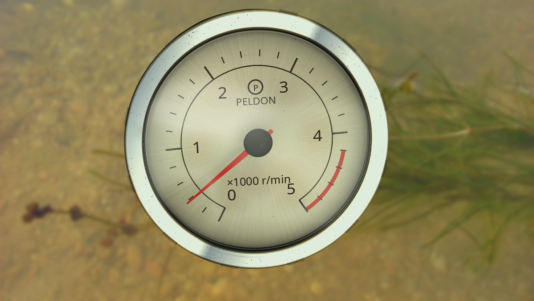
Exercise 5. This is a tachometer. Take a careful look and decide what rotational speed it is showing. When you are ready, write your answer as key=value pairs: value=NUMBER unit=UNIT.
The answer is value=400 unit=rpm
